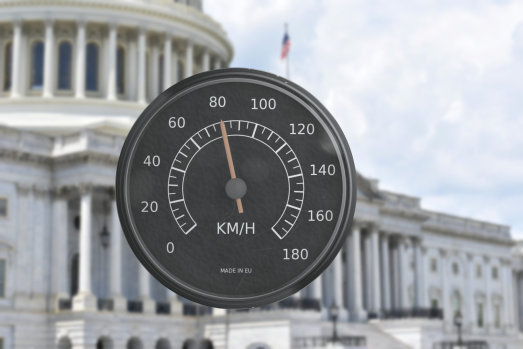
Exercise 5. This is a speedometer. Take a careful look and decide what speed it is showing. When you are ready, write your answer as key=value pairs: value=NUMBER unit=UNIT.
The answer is value=80 unit=km/h
